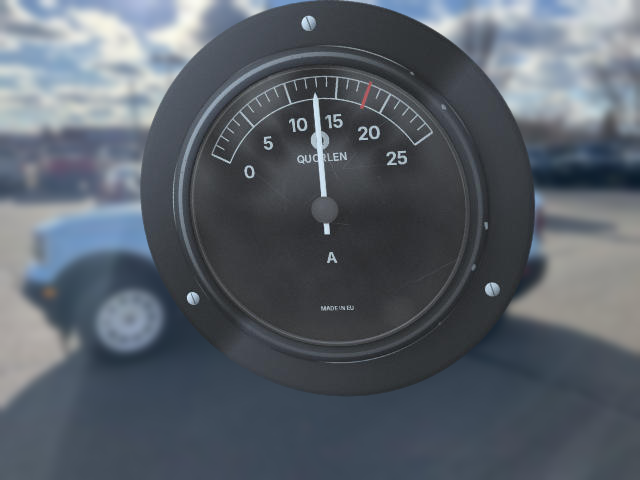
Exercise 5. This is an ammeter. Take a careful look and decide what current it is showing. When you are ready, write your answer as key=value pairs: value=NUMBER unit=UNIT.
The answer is value=13 unit=A
